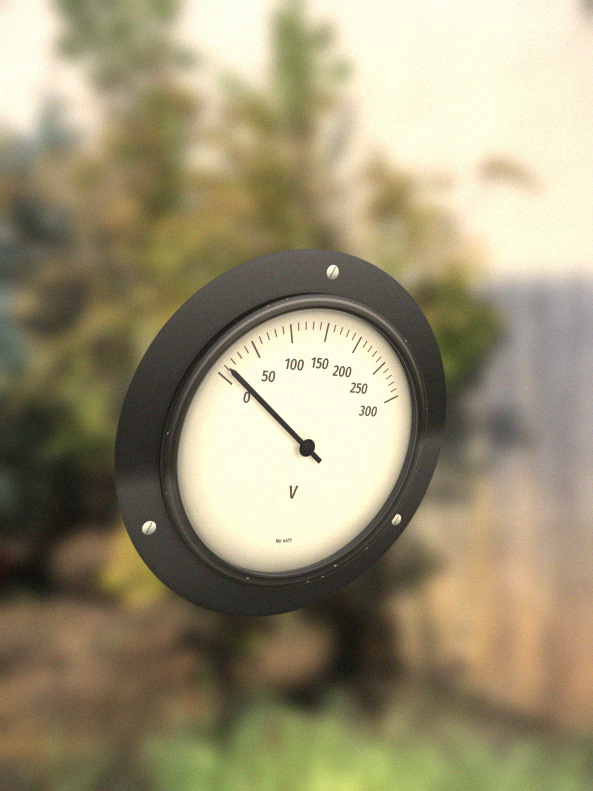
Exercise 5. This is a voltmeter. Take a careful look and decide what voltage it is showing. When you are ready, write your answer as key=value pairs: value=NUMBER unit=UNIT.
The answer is value=10 unit=V
